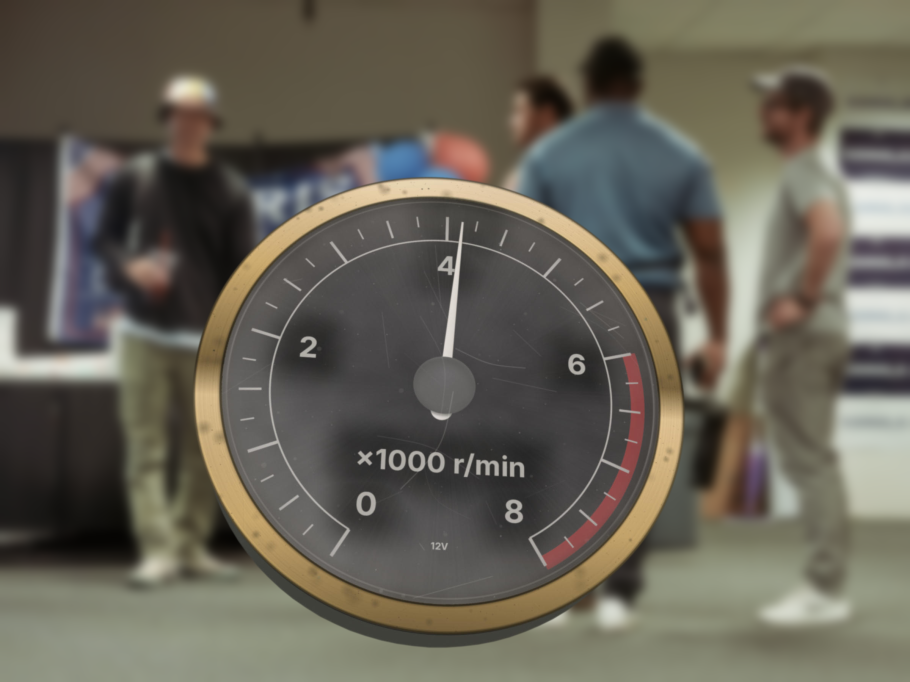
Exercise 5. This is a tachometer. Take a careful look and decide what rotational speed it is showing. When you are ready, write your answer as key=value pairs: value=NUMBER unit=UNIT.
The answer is value=4125 unit=rpm
